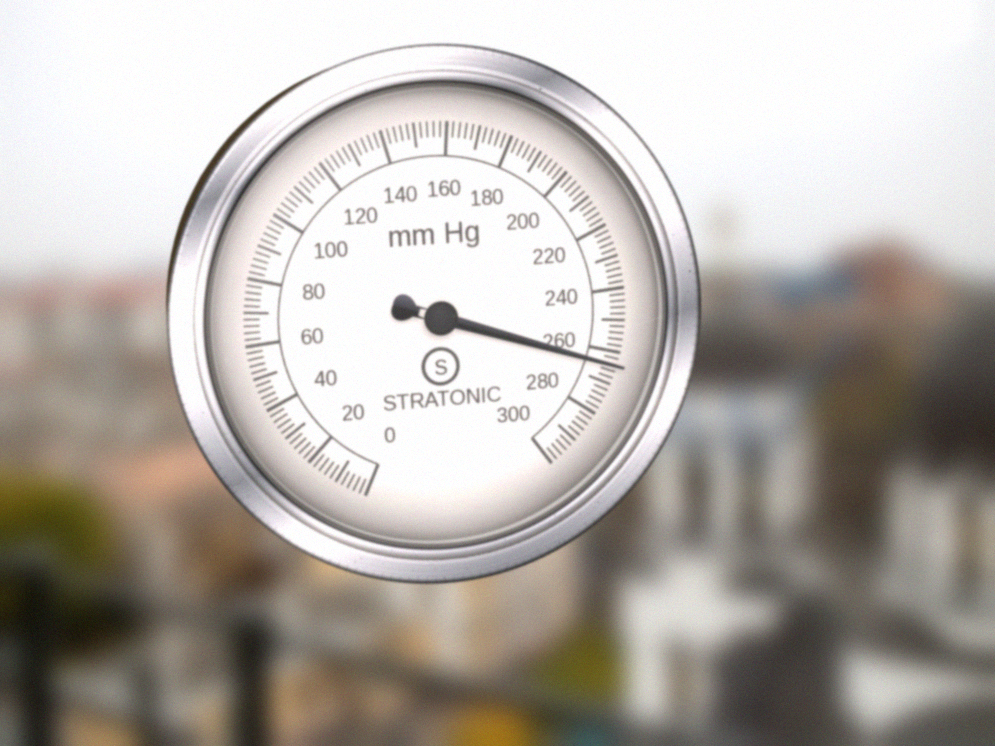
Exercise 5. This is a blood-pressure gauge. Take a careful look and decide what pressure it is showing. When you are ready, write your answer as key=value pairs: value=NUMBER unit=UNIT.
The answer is value=264 unit=mmHg
